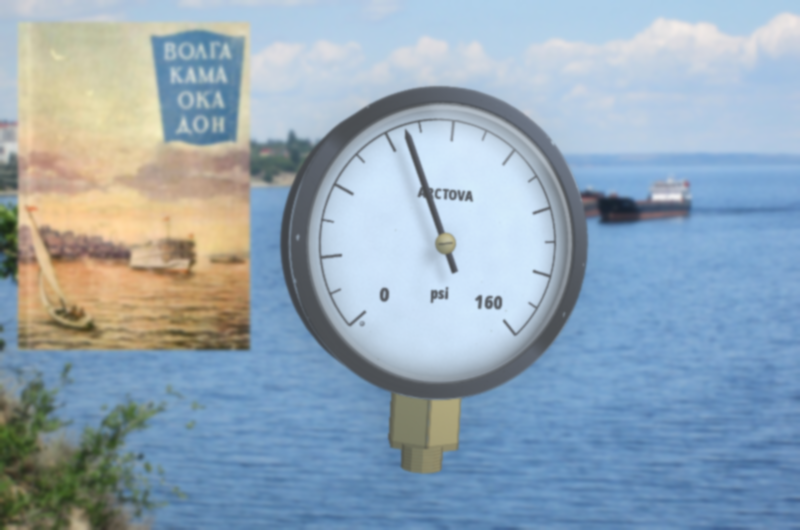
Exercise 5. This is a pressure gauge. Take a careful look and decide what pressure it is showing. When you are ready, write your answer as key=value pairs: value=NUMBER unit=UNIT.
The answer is value=65 unit=psi
